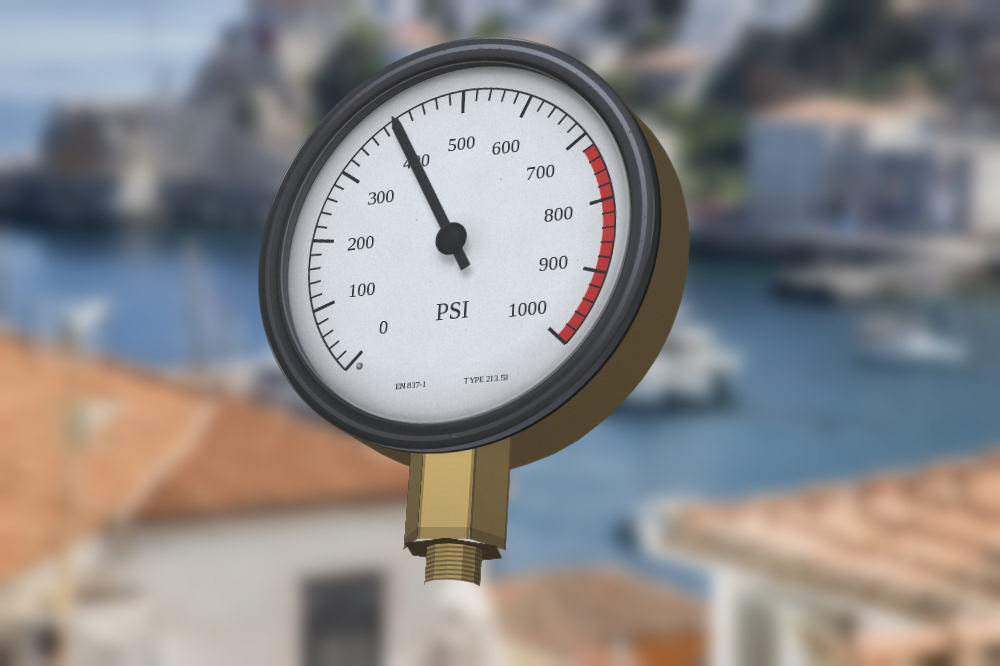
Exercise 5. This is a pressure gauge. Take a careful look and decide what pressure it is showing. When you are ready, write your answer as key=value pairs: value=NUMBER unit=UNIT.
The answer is value=400 unit=psi
